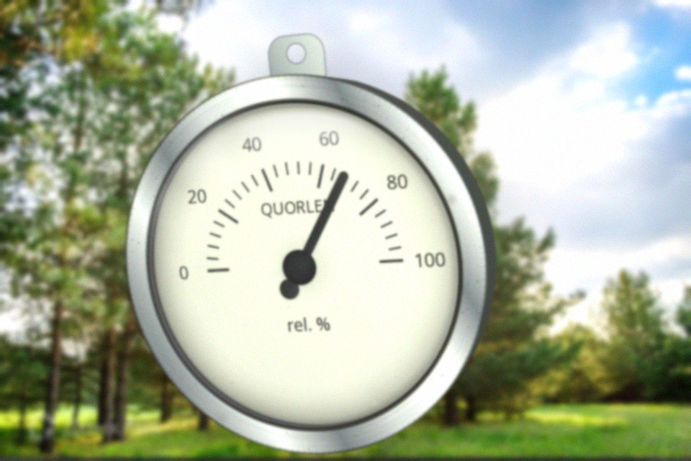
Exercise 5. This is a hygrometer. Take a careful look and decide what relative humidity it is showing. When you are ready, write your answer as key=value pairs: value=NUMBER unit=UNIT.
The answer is value=68 unit=%
